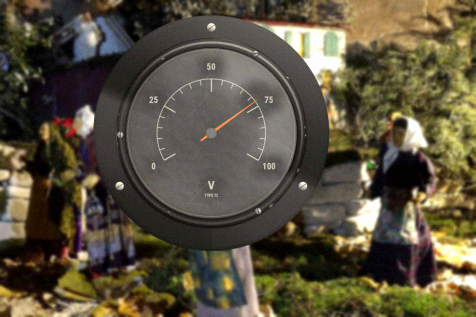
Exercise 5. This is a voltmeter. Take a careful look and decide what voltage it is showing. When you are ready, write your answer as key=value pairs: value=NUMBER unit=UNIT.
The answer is value=72.5 unit=V
